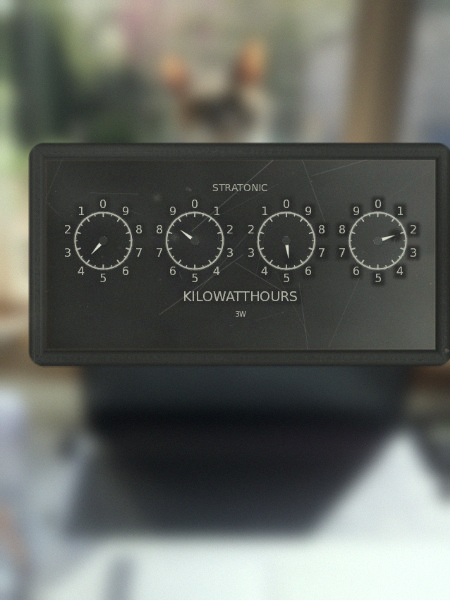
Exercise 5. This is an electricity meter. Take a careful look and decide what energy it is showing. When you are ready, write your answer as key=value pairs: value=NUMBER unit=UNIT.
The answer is value=3852 unit=kWh
